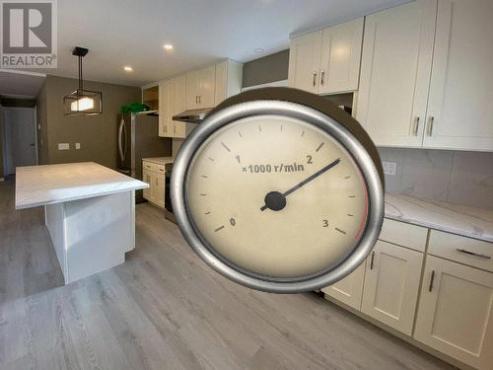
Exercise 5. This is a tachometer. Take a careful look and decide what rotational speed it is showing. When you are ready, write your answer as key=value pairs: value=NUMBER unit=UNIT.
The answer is value=2200 unit=rpm
